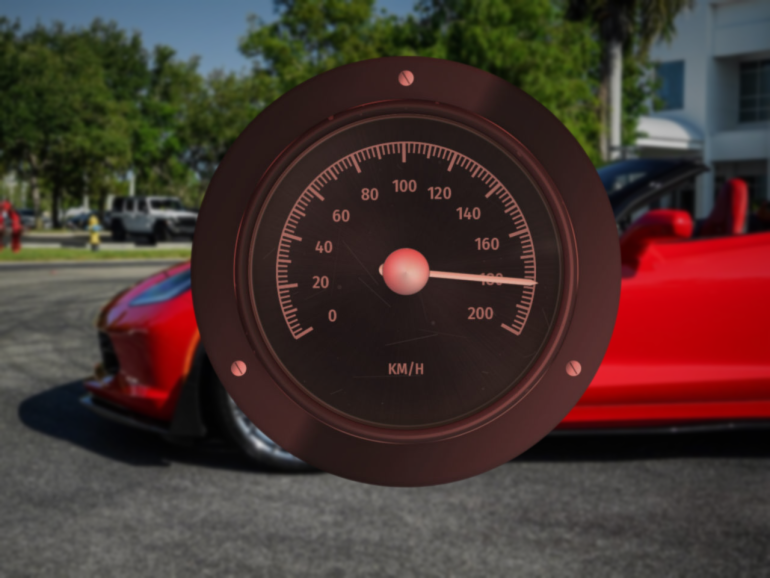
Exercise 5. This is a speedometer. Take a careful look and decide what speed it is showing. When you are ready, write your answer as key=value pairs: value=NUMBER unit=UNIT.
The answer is value=180 unit=km/h
